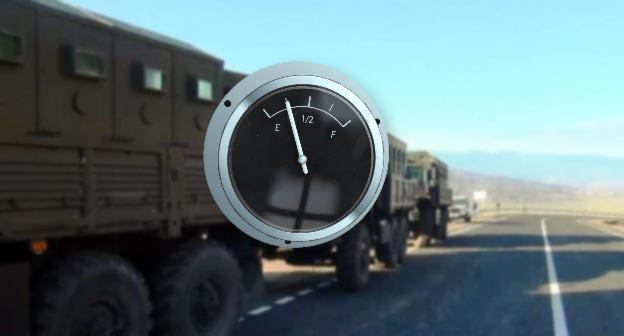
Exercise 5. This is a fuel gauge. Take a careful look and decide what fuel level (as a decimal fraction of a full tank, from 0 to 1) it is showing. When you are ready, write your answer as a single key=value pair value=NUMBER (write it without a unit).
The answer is value=0.25
